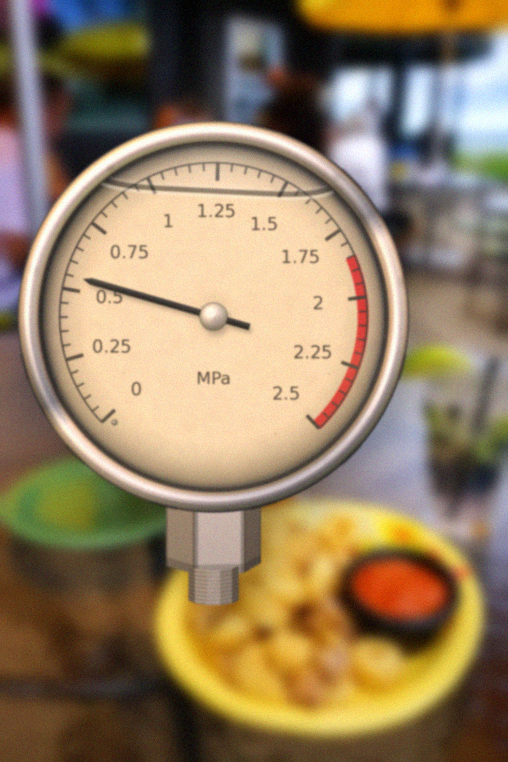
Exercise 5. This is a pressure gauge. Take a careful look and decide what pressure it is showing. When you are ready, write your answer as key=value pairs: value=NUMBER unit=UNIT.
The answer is value=0.55 unit=MPa
